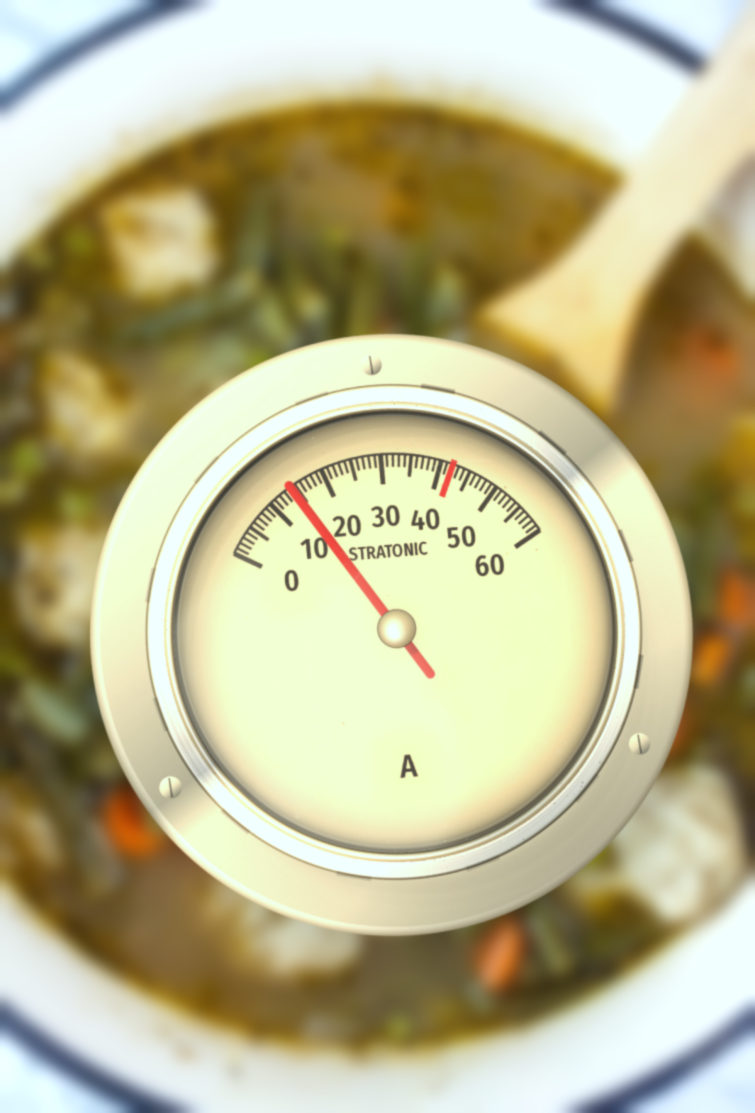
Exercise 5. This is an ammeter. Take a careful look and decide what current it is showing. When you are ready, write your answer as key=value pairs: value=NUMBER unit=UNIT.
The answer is value=14 unit=A
